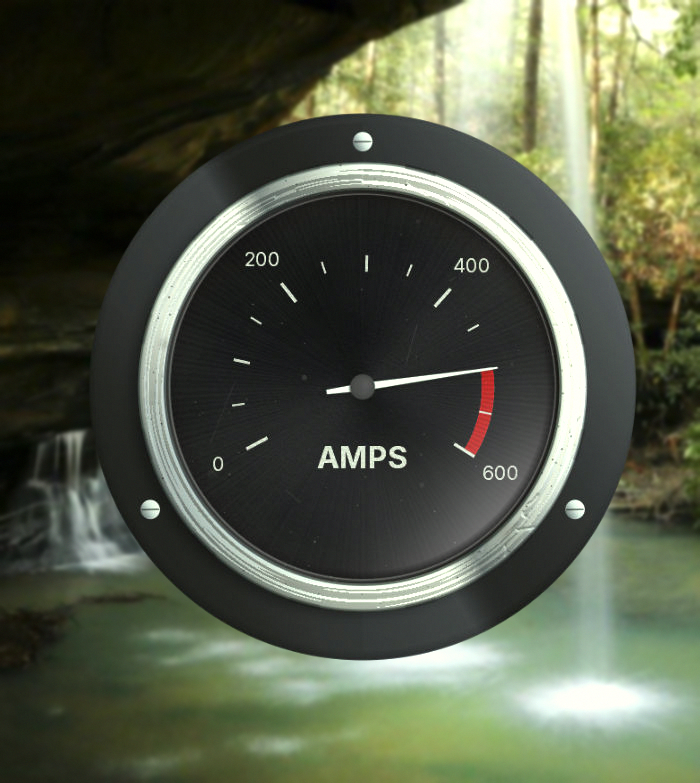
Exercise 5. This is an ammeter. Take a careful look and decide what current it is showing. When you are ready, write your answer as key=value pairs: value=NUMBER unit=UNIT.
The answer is value=500 unit=A
